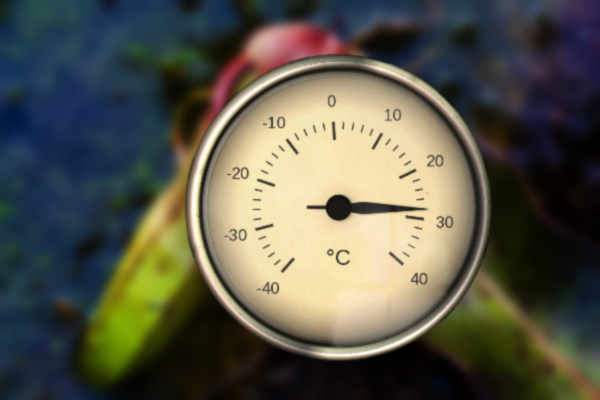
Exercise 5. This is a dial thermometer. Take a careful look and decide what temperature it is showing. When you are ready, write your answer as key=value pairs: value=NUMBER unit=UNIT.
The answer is value=28 unit=°C
